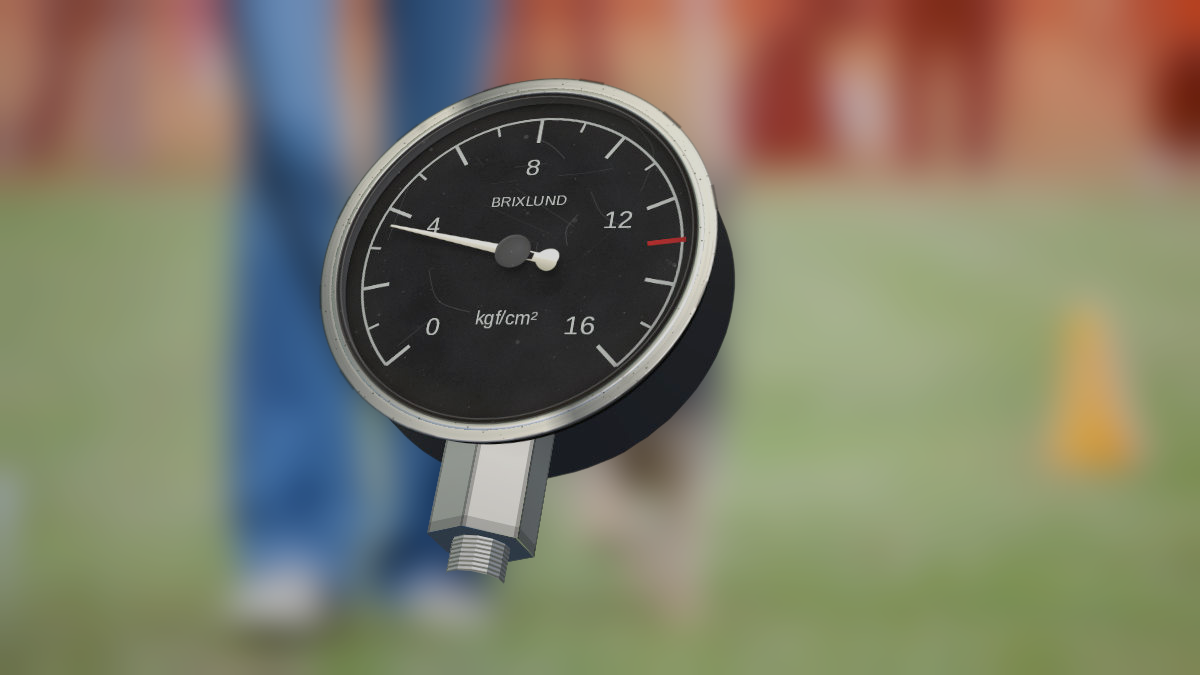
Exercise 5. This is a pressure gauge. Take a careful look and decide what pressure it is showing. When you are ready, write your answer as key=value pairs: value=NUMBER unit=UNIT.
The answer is value=3.5 unit=kg/cm²
